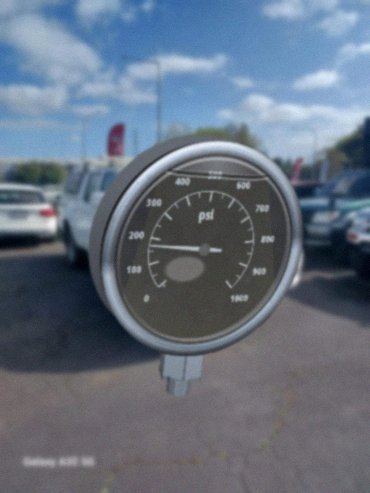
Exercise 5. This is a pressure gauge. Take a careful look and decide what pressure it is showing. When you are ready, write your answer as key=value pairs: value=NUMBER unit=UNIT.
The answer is value=175 unit=psi
